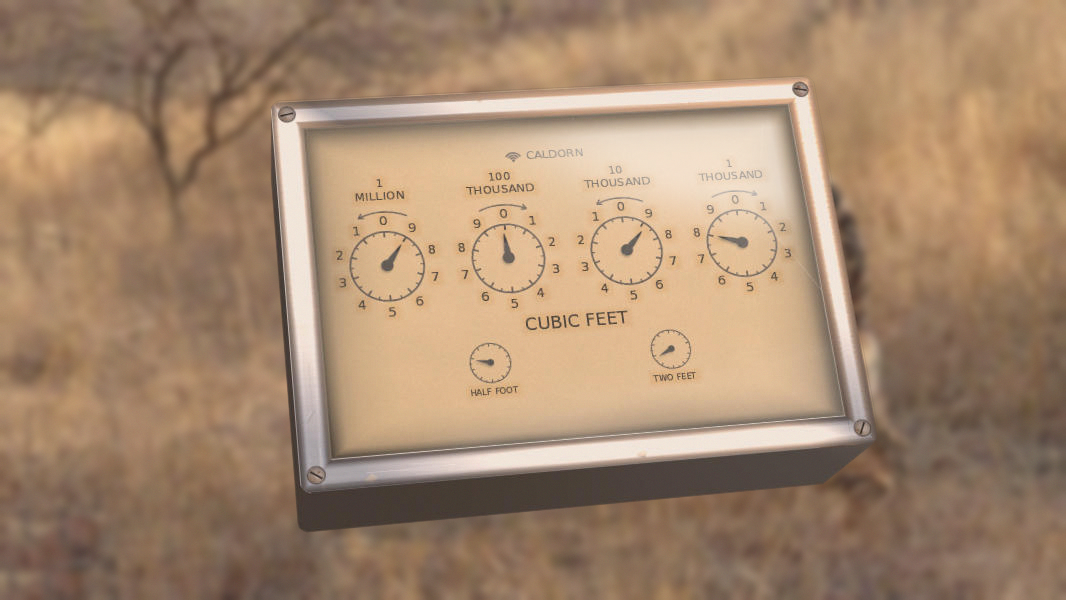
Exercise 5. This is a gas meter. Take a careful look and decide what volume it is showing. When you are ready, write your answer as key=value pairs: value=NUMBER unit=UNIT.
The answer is value=898800 unit=ft³
